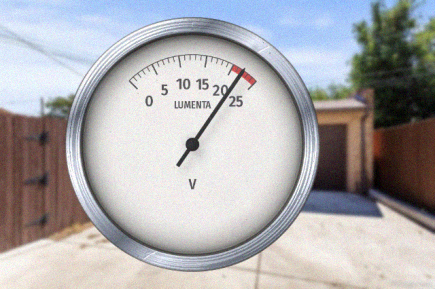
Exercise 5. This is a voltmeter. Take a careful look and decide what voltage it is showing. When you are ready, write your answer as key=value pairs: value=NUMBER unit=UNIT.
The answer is value=22 unit=V
